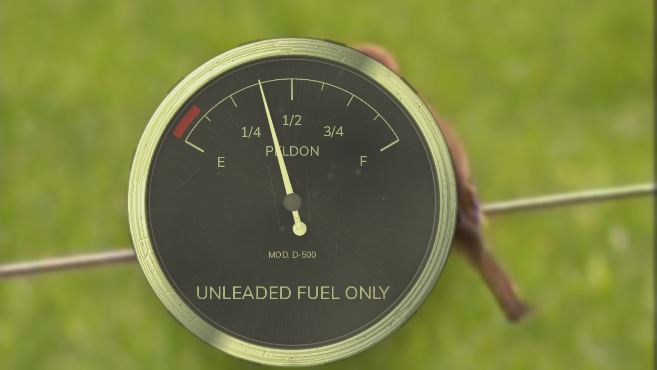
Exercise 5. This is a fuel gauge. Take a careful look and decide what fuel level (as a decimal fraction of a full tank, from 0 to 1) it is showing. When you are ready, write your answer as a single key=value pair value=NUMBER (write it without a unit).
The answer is value=0.375
